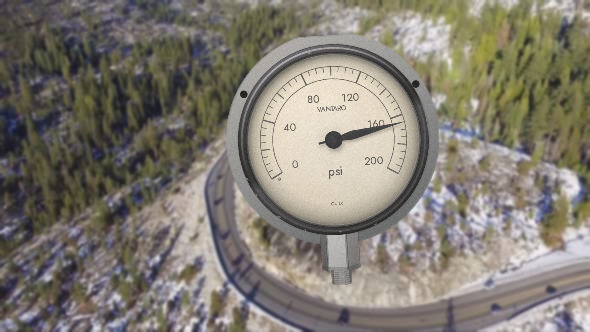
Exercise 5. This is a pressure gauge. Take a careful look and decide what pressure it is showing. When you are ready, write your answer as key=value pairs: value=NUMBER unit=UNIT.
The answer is value=165 unit=psi
